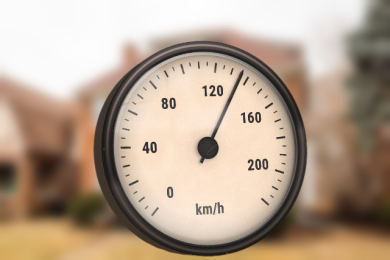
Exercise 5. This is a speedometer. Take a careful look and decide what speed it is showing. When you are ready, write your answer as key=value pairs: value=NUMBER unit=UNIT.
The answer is value=135 unit=km/h
